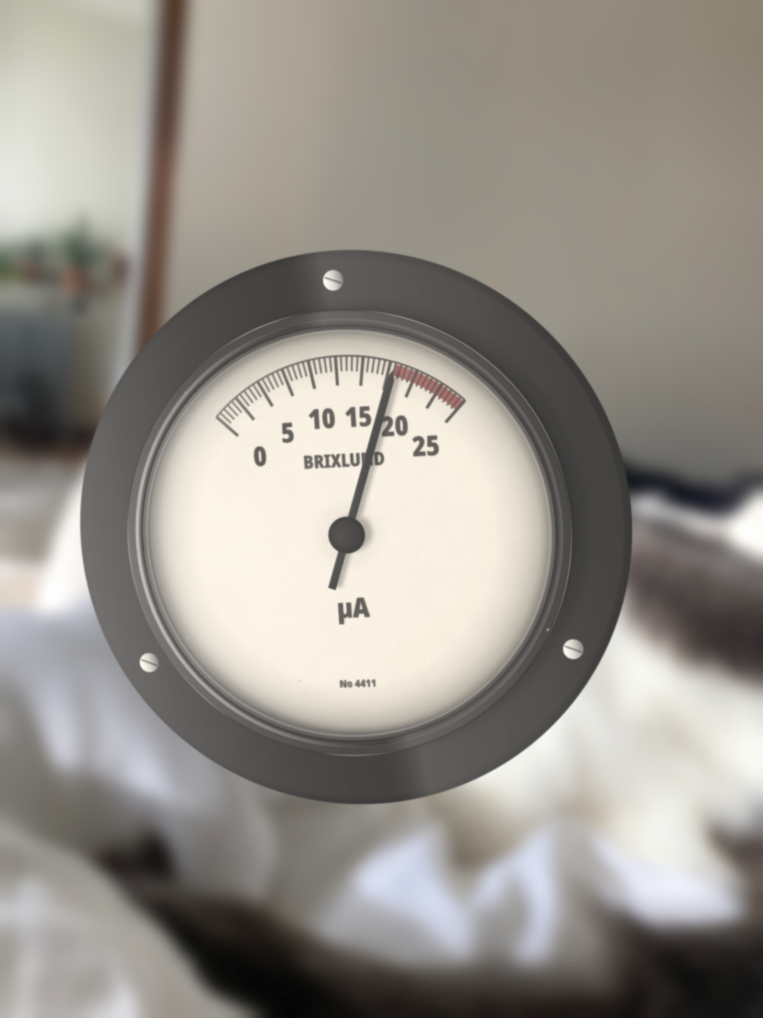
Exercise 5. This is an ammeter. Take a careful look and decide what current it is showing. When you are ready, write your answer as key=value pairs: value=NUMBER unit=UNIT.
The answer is value=18 unit=µA
